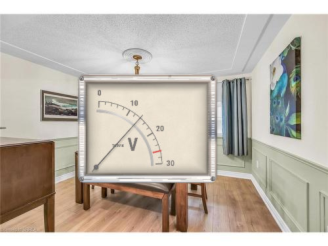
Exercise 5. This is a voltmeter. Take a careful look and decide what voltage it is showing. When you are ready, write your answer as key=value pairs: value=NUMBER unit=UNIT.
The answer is value=14 unit=V
